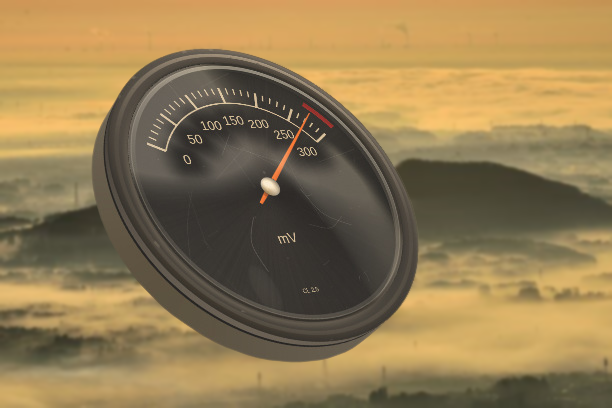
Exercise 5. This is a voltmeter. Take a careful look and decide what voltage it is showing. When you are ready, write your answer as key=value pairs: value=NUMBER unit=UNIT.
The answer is value=270 unit=mV
